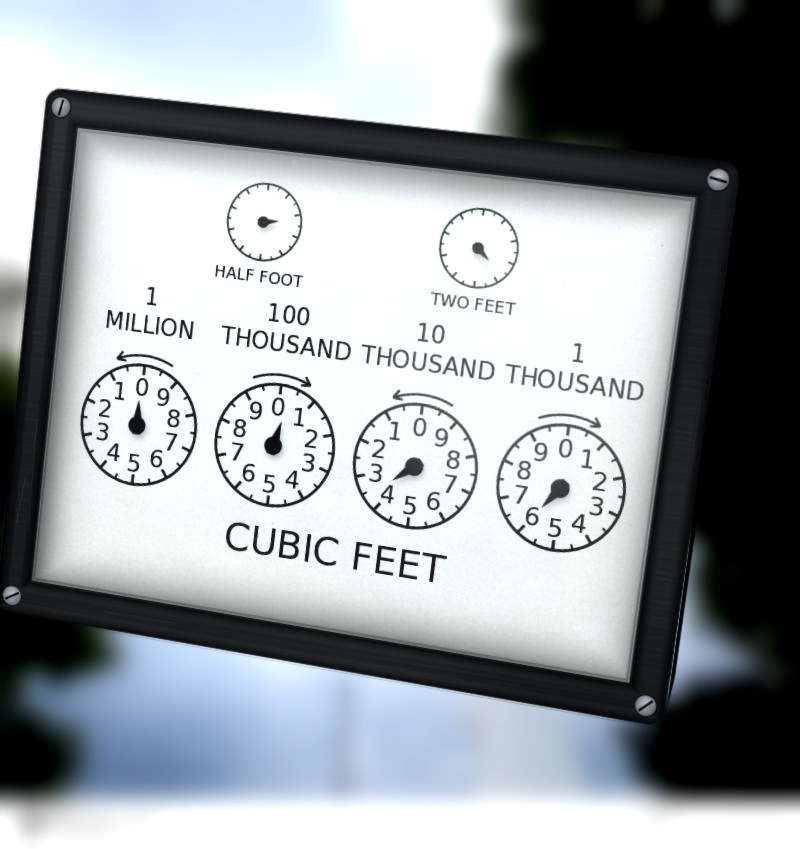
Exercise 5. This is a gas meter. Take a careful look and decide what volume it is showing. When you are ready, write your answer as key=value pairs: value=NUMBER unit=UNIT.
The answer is value=3600 unit=ft³
